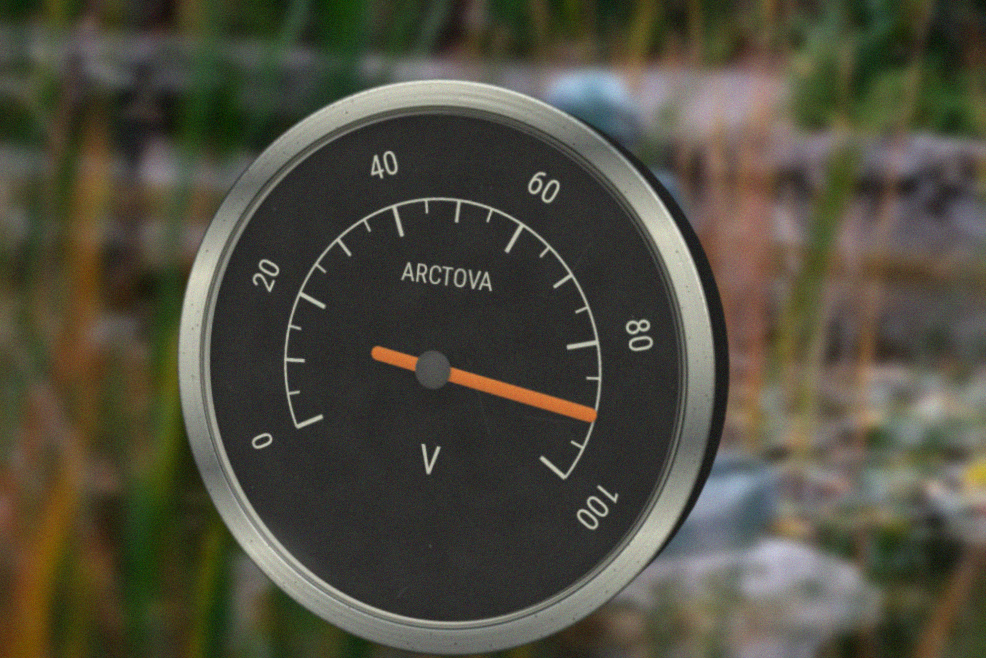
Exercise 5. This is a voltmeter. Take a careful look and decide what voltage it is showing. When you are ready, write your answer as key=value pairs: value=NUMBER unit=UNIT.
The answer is value=90 unit=V
